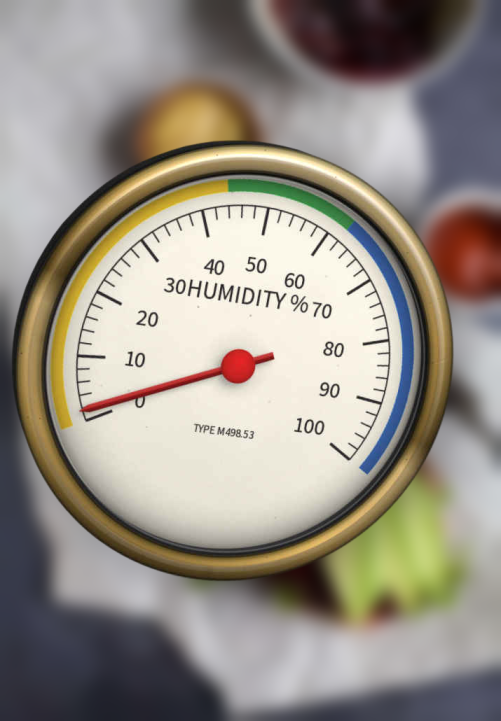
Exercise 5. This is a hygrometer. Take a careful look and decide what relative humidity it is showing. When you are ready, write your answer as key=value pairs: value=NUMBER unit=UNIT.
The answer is value=2 unit=%
